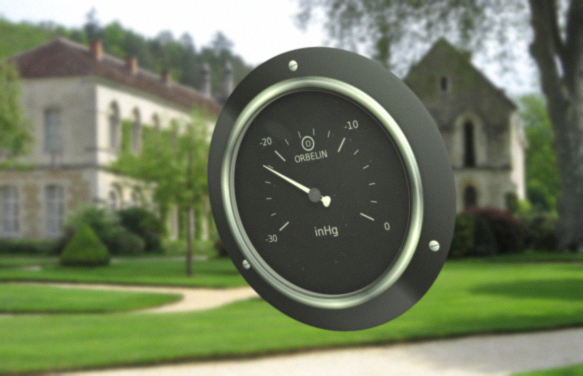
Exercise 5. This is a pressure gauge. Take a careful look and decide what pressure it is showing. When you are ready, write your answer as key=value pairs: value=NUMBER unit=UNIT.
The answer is value=-22 unit=inHg
